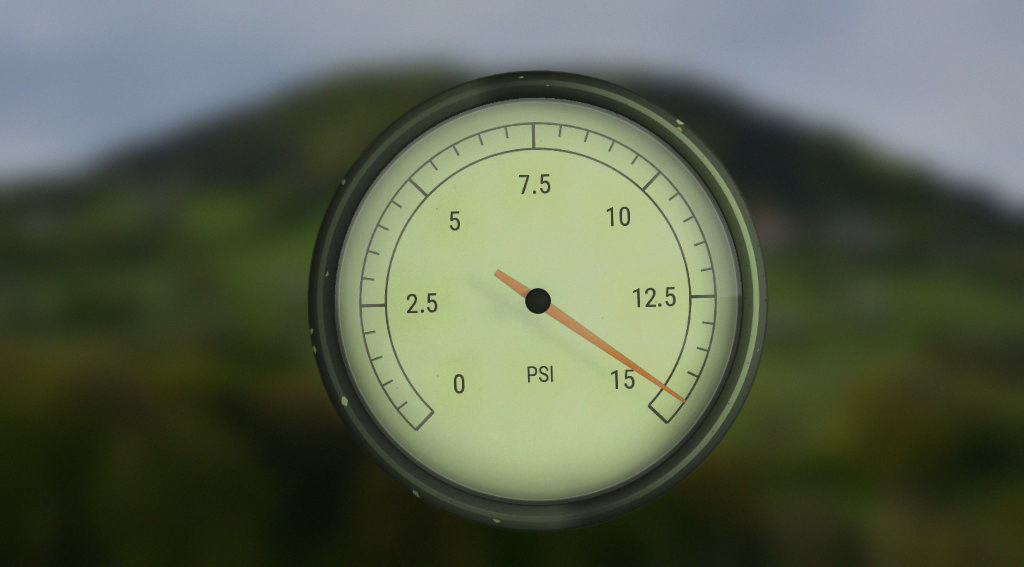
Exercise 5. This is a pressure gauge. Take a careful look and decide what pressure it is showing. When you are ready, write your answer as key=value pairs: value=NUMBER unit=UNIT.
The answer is value=14.5 unit=psi
